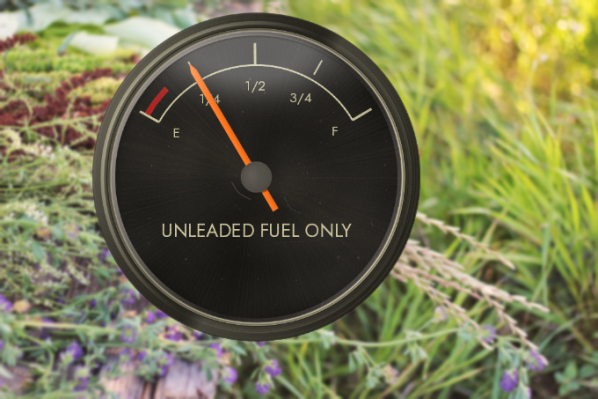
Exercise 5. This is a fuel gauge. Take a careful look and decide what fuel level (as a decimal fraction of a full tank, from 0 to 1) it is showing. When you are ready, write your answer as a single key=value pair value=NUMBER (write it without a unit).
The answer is value=0.25
